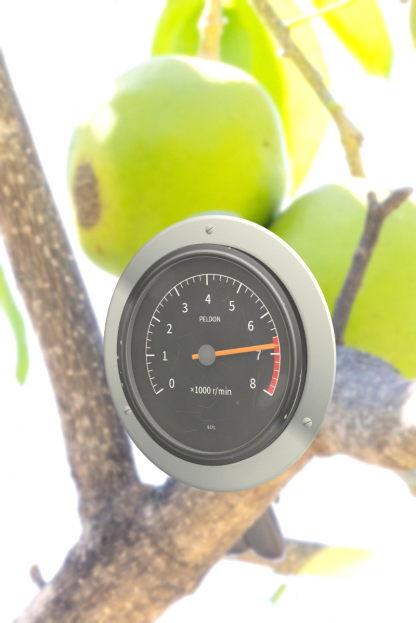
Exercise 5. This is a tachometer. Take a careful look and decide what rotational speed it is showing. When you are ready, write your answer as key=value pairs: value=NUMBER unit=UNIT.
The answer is value=6800 unit=rpm
